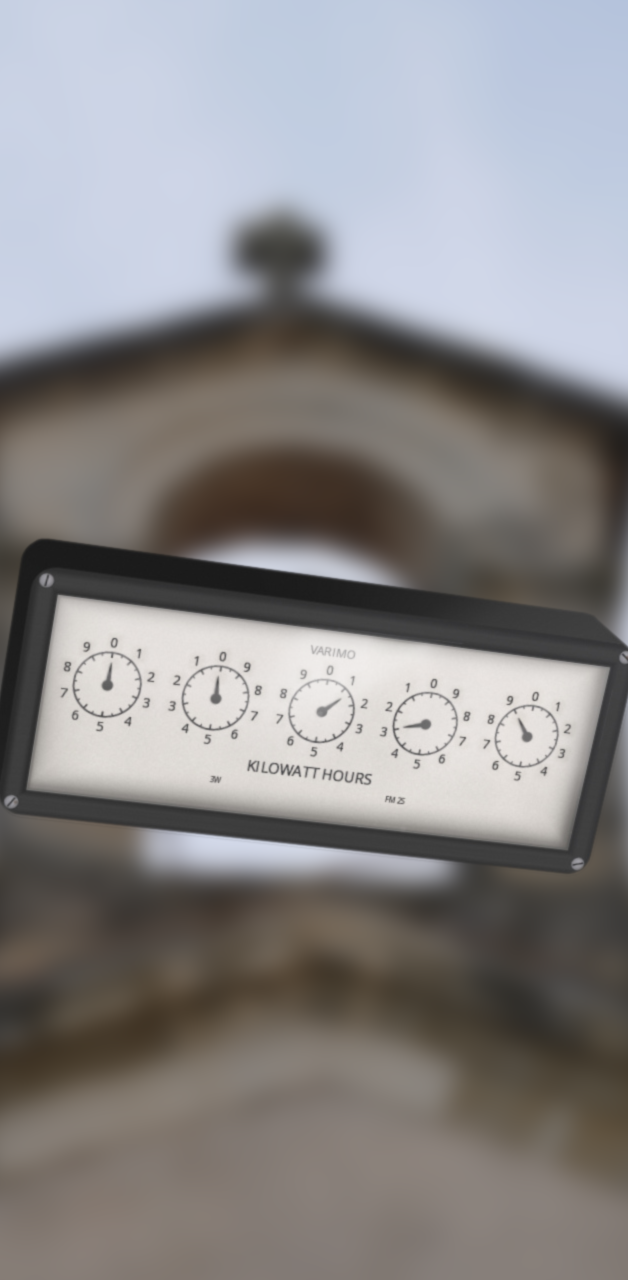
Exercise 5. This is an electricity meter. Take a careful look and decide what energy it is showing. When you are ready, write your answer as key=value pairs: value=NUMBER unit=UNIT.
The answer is value=129 unit=kWh
